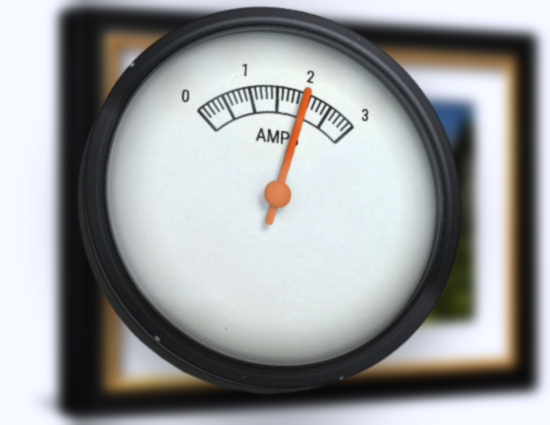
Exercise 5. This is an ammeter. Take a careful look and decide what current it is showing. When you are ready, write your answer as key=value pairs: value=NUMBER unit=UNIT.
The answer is value=2 unit=A
